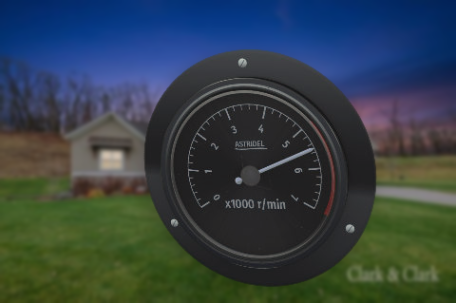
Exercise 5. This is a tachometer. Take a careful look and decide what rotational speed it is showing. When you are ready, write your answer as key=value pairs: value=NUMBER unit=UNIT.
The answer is value=5500 unit=rpm
